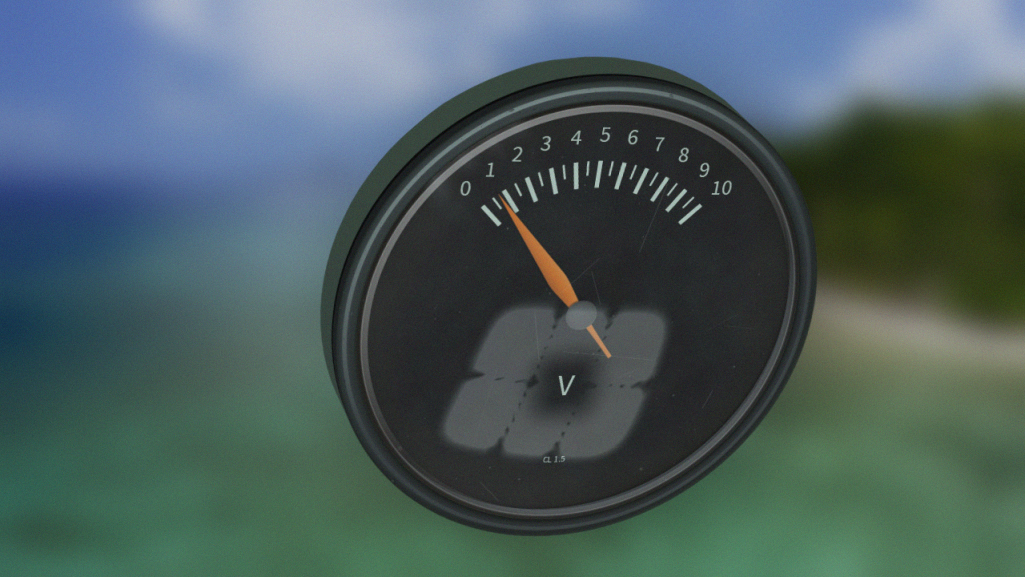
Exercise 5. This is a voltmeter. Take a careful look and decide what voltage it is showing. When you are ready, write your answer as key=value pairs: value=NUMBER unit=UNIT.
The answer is value=0.75 unit=V
